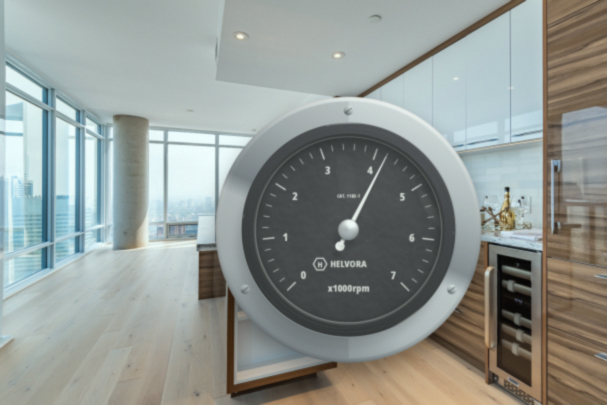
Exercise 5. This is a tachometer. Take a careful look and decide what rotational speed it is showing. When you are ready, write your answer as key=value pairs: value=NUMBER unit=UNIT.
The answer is value=4200 unit=rpm
